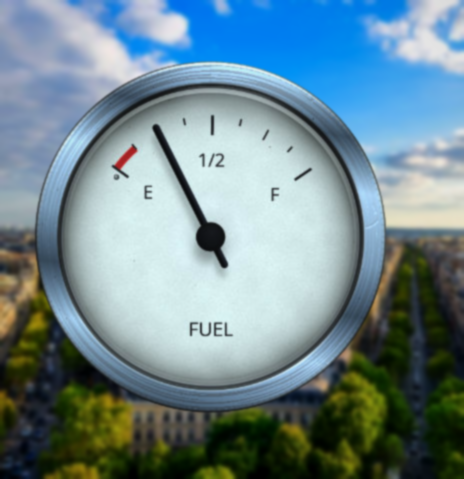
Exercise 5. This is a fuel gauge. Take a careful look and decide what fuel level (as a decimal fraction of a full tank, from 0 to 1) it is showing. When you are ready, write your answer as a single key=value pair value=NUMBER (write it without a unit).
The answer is value=0.25
